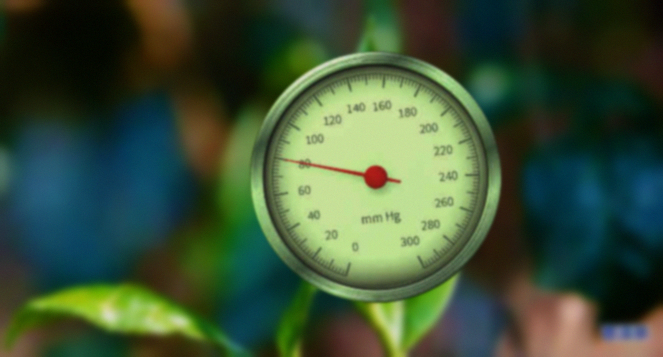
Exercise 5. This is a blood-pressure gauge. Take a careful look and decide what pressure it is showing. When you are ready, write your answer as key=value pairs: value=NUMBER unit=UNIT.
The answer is value=80 unit=mmHg
